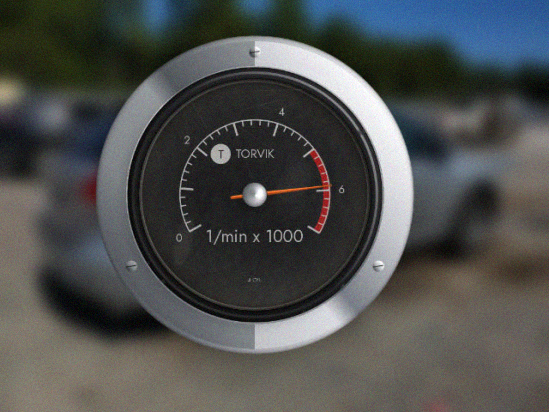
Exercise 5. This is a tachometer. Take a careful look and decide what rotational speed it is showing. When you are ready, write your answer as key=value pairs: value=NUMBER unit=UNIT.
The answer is value=5900 unit=rpm
